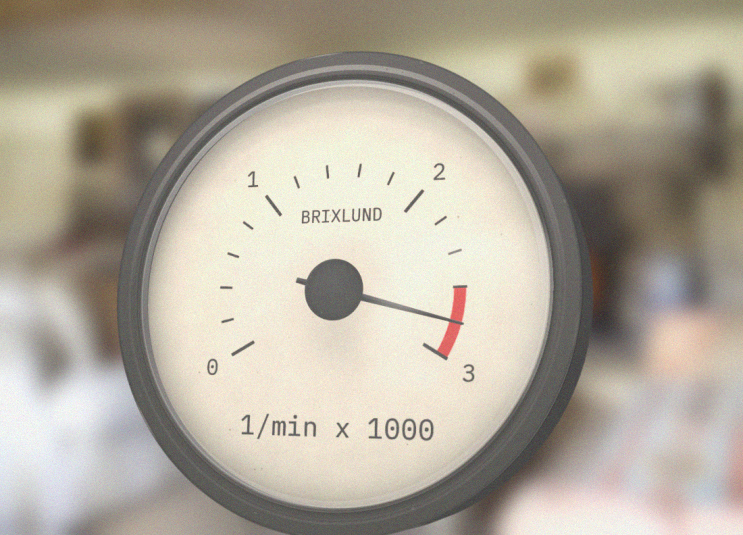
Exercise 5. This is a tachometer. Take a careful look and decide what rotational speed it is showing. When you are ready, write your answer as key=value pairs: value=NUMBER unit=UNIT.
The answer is value=2800 unit=rpm
